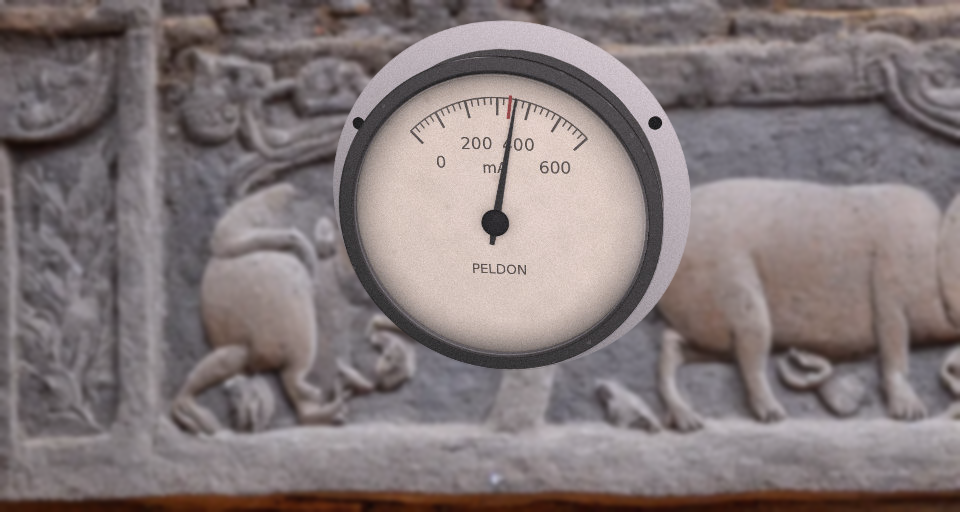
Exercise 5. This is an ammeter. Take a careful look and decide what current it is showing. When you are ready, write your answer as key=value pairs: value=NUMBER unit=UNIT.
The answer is value=360 unit=mA
